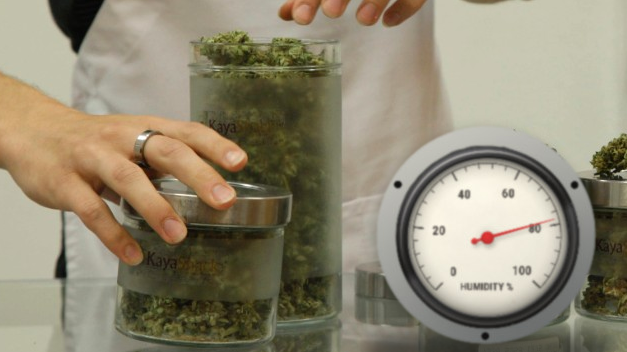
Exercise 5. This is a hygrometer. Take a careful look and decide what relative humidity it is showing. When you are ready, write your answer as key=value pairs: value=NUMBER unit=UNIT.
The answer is value=78 unit=%
